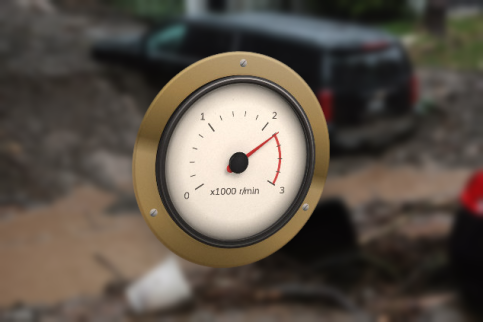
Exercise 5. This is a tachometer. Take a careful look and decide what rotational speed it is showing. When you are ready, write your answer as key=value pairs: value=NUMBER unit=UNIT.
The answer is value=2200 unit=rpm
